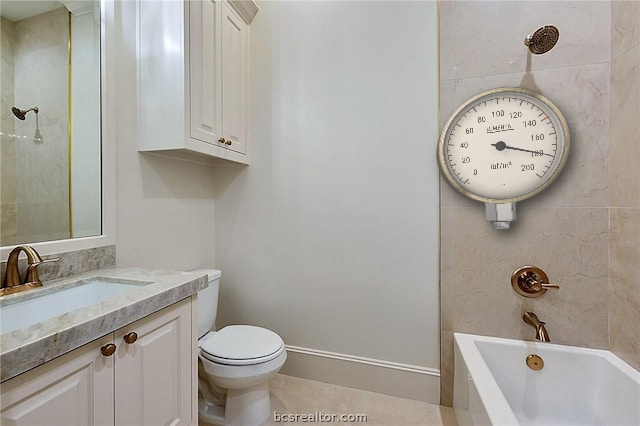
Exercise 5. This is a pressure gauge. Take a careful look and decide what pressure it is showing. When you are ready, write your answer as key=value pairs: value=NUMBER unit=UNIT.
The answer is value=180 unit=psi
